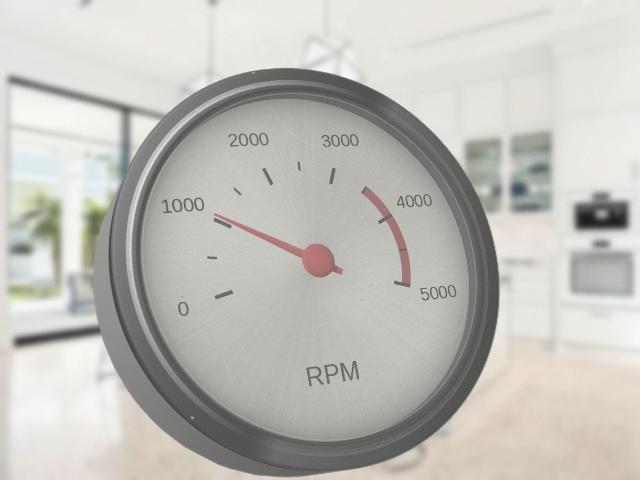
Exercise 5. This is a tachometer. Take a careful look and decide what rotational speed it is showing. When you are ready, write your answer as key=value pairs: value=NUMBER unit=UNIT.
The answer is value=1000 unit=rpm
